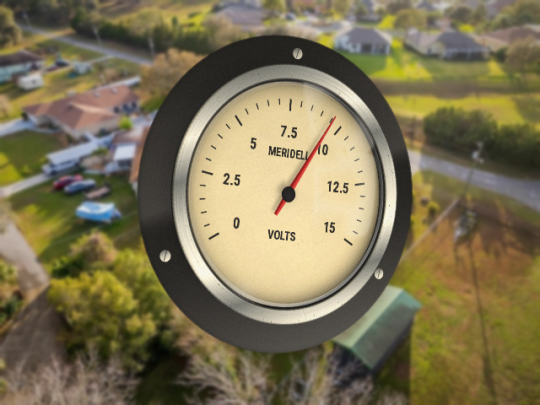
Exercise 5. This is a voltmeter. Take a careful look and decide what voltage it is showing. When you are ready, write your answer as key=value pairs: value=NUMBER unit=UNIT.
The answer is value=9.5 unit=V
